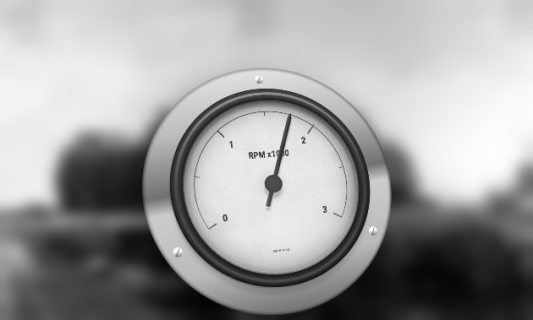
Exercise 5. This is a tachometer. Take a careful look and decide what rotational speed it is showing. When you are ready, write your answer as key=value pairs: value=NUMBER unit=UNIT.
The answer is value=1750 unit=rpm
